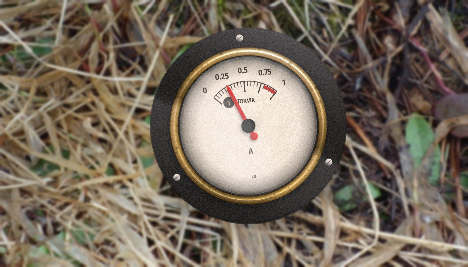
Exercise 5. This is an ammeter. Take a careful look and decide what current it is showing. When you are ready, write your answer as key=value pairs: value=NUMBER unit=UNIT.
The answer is value=0.25 unit=A
